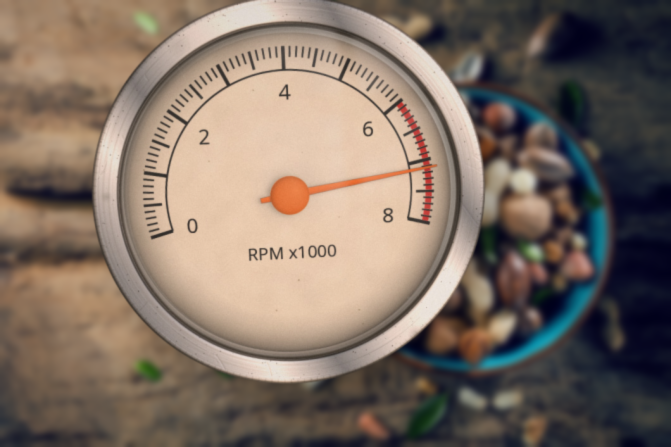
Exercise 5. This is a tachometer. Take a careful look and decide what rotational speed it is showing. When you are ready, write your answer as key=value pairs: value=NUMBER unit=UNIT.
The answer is value=7100 unit=rpm
